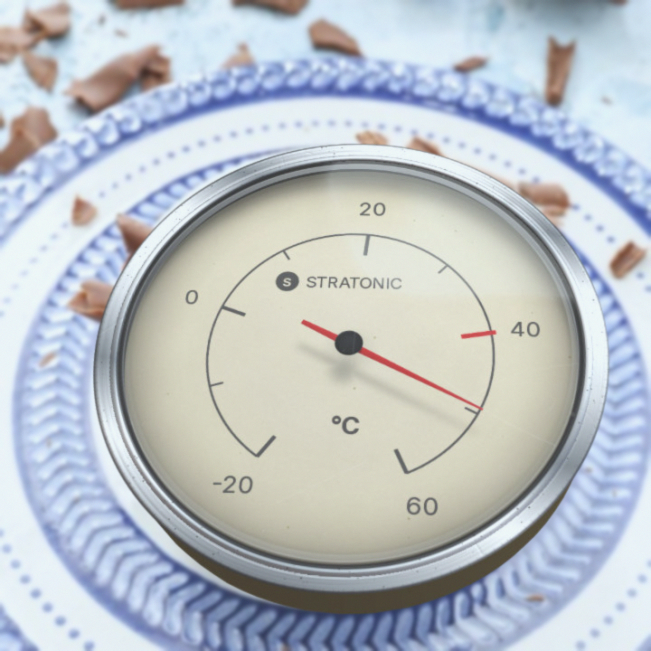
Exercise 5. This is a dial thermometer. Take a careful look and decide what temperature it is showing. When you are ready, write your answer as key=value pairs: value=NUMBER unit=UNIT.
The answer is value=50 unit=°C
